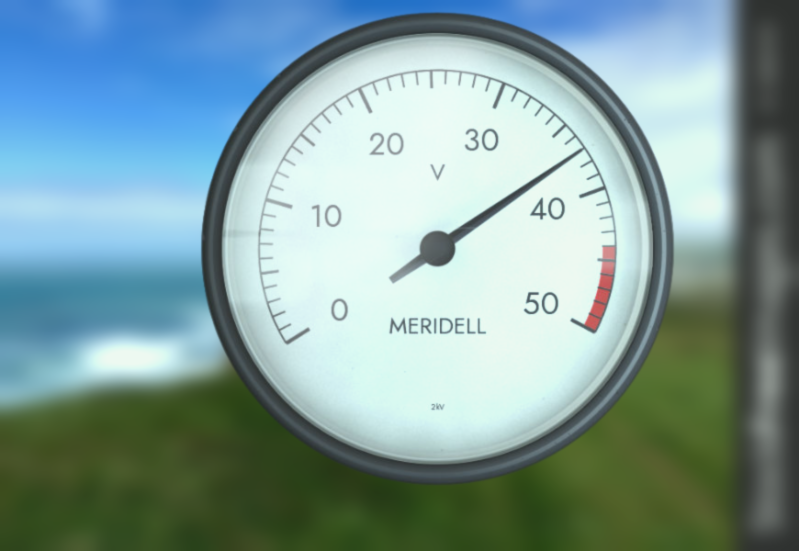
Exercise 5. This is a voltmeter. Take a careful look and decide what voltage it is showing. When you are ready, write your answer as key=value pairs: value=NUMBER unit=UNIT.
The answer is value=37 unit=V
